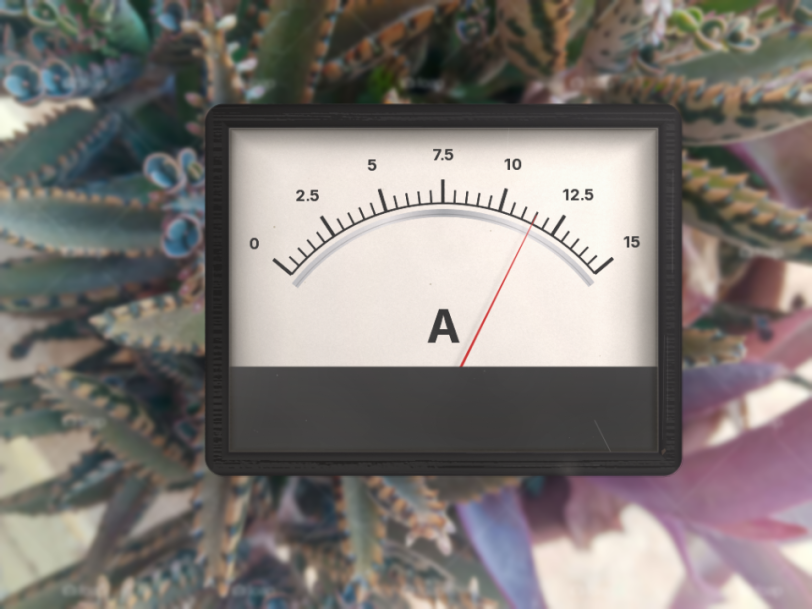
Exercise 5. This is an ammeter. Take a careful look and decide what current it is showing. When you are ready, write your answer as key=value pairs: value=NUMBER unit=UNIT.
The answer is value=11.5 unit=A
